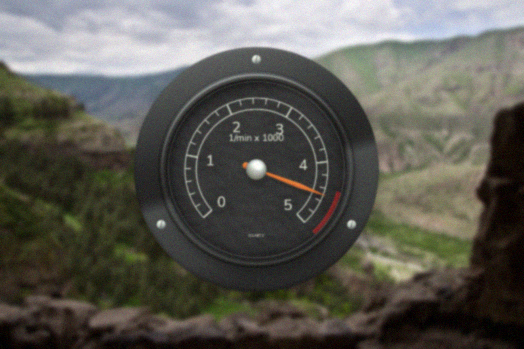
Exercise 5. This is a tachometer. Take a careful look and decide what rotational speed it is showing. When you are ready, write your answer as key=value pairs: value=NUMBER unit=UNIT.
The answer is value=4500 unit=rpm
